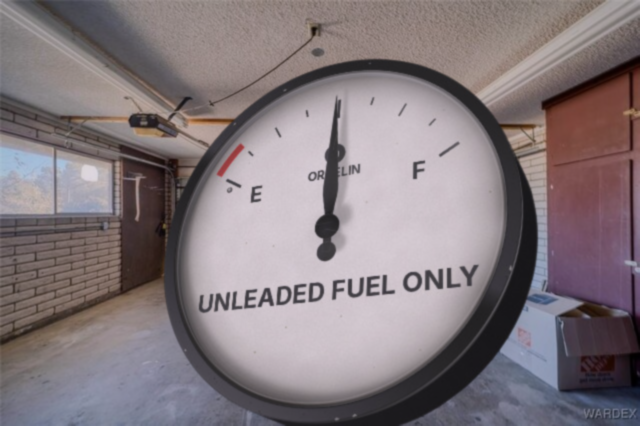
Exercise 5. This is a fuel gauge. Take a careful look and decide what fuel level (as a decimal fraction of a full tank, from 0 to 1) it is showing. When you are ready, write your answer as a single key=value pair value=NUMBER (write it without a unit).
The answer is value=0.5
